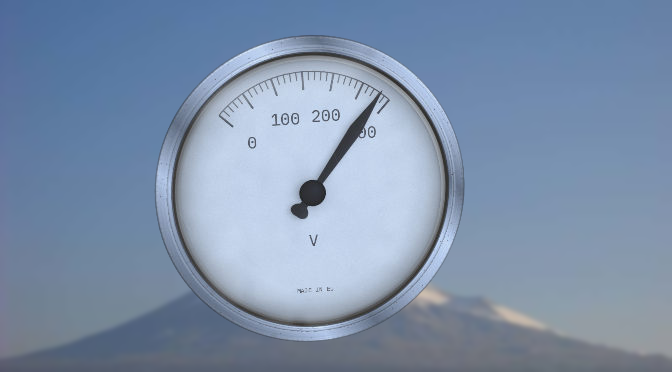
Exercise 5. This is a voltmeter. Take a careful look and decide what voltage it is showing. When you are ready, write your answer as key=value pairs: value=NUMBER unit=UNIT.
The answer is value=280 unit=V
